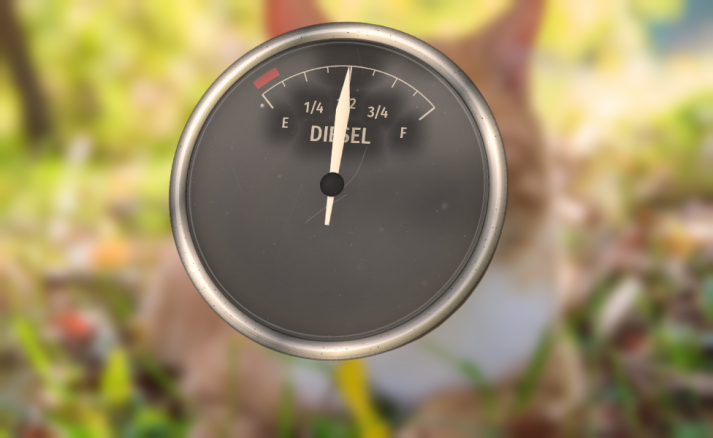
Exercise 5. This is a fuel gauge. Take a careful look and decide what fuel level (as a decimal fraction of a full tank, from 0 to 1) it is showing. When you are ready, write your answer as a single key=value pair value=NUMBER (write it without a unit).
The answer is value=0.5
